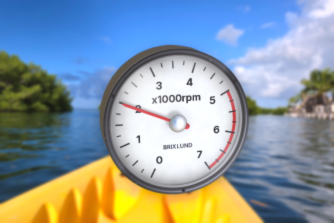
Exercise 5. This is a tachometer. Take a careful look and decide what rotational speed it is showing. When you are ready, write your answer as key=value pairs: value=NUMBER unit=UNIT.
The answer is value=2000 unit=rpm
